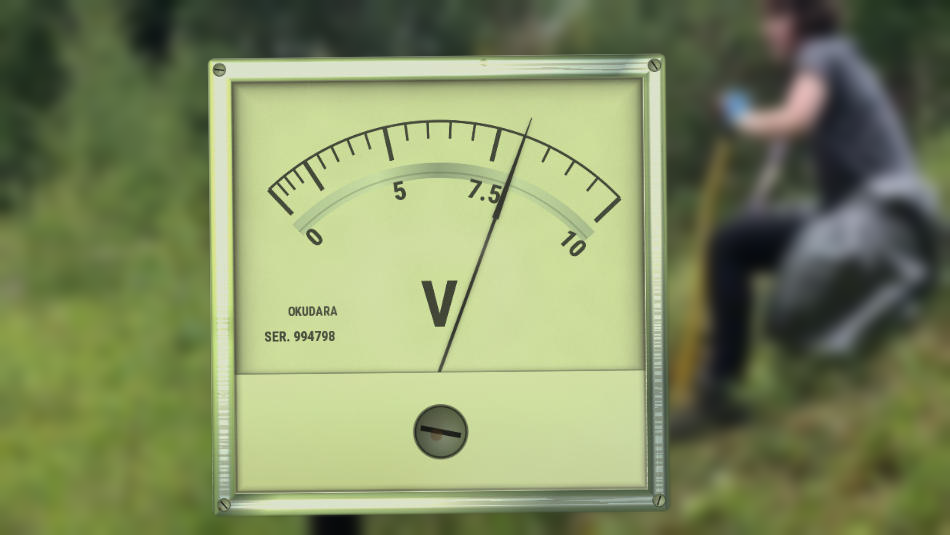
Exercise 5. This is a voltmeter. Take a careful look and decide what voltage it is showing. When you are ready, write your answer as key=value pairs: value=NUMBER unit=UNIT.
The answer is value=8 unit=V
